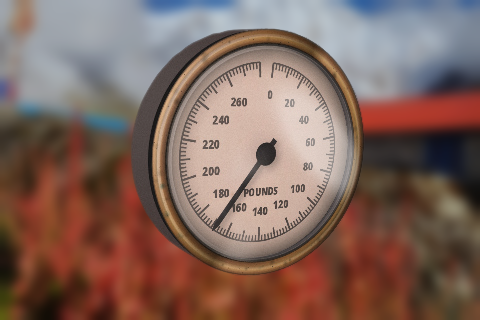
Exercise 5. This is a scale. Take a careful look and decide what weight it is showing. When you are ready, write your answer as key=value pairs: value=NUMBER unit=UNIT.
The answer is value=170 unit=lb
